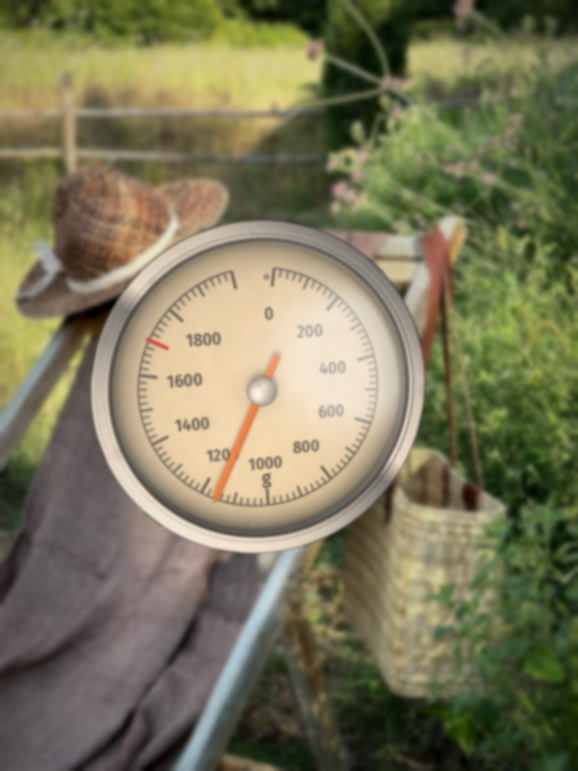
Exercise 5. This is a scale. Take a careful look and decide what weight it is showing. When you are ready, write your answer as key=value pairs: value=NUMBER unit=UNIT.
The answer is value=1160 unit=g
